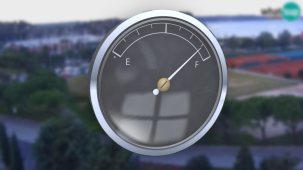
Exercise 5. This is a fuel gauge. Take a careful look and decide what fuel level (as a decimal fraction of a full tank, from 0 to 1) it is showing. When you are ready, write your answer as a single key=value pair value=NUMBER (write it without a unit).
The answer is value=0.875
